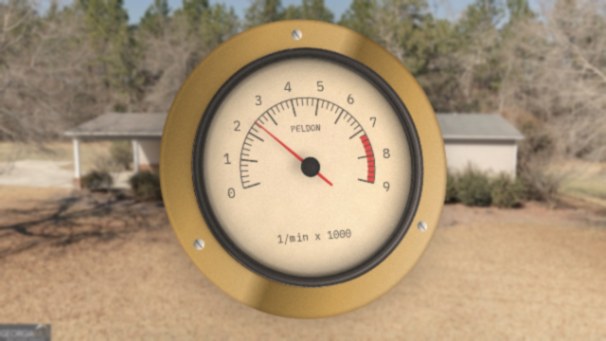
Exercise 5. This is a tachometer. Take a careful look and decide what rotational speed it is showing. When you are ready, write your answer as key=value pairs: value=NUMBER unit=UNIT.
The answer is value=2400 unit=rpm
